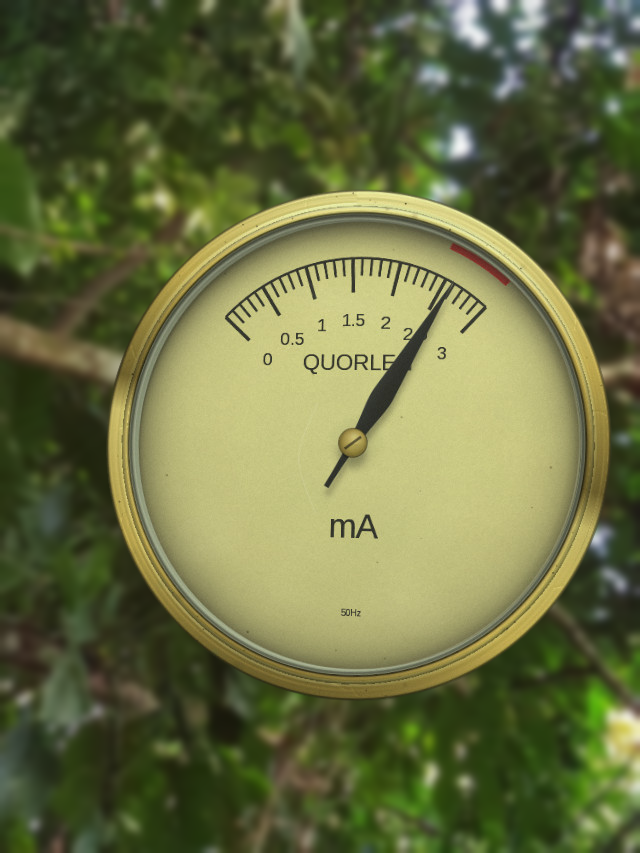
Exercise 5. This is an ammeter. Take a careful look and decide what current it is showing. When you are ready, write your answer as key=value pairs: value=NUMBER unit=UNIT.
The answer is value=2.6 unit=mA
